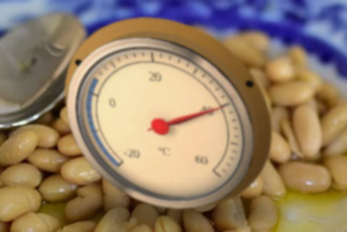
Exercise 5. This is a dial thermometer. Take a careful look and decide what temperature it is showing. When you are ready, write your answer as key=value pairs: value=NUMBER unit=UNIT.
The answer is value=40 unit=°C
